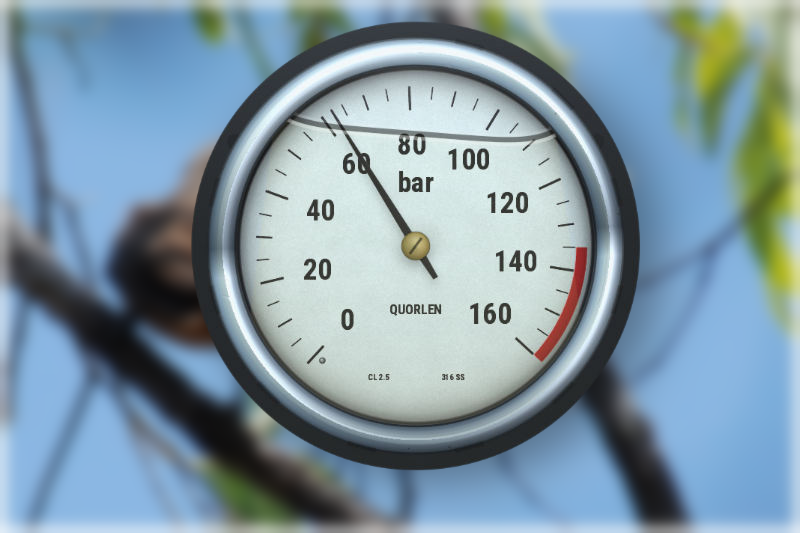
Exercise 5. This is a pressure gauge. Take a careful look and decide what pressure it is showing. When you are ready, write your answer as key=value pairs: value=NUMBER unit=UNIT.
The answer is value=62.5 unit=bar
